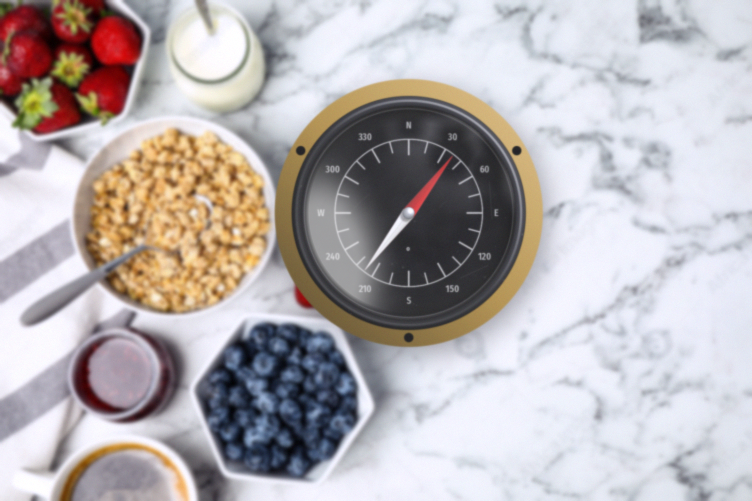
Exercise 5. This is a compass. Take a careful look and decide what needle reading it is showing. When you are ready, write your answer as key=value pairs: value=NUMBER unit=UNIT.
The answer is value=37.5 unit=°
